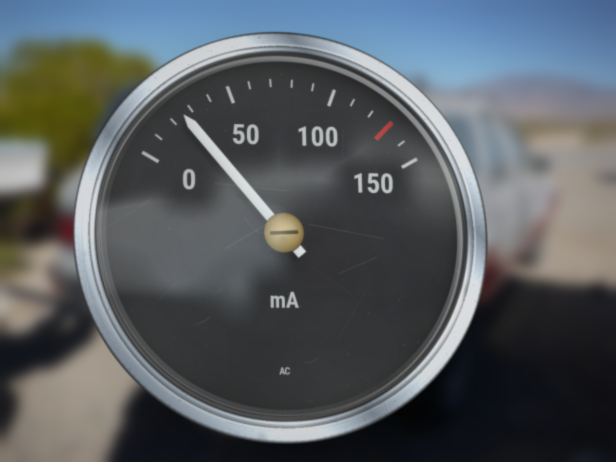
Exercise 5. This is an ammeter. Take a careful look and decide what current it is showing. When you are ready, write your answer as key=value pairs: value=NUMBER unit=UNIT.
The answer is value=25 unit=mA
